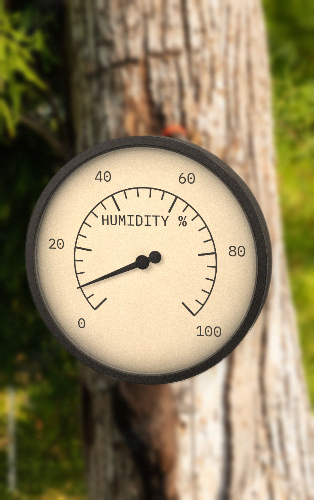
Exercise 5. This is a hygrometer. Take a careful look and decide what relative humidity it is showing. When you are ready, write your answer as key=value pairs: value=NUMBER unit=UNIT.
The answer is value=8 unit=%
